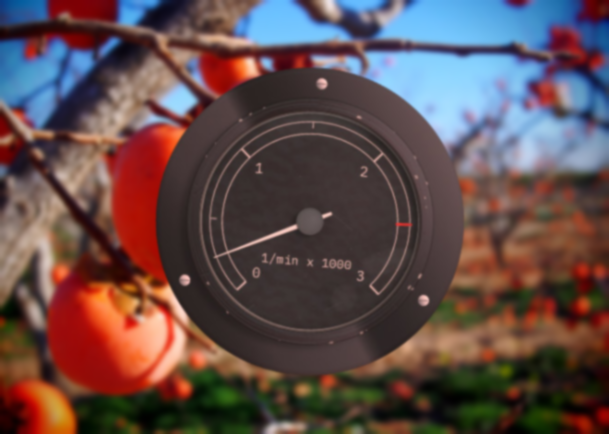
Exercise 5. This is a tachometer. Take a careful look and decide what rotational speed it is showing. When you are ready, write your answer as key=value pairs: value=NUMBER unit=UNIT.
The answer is value=250 unit=rpm
